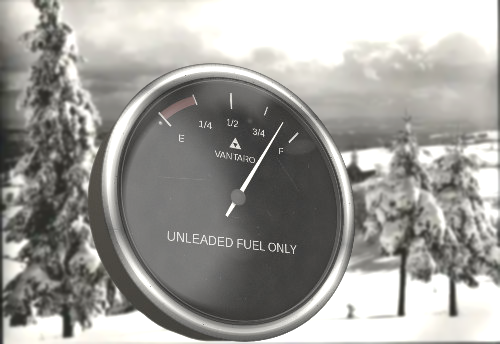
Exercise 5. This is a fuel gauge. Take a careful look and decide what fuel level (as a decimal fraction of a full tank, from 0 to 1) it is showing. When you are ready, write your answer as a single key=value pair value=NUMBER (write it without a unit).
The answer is value=0.875
